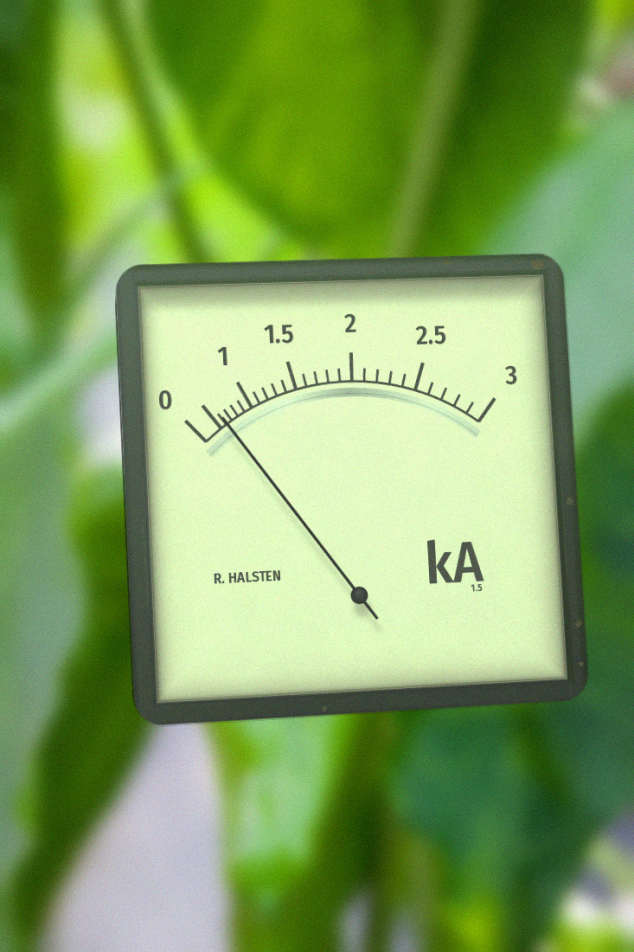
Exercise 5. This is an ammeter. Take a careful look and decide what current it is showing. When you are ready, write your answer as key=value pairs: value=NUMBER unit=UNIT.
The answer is value=0.6 unit=kA
